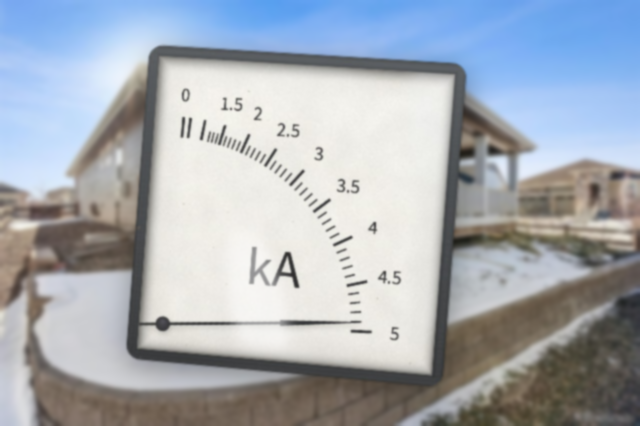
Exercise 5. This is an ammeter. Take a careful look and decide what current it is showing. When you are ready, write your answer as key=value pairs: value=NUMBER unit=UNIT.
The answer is value=4.9 unit=kA
